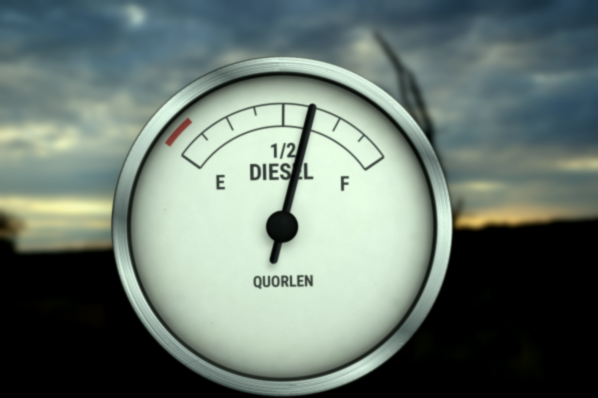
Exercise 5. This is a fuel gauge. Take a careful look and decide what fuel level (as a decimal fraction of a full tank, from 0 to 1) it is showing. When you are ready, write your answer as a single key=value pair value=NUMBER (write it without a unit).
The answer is value=0.625
